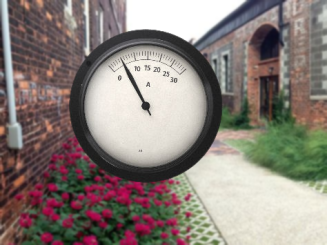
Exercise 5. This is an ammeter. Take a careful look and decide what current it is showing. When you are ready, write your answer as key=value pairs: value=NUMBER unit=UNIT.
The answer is value=5 unit=A
